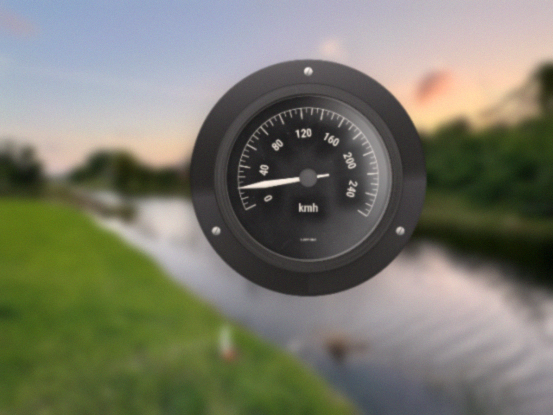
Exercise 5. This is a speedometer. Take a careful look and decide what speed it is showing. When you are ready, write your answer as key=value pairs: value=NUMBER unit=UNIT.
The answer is value=20 unit=km/h
